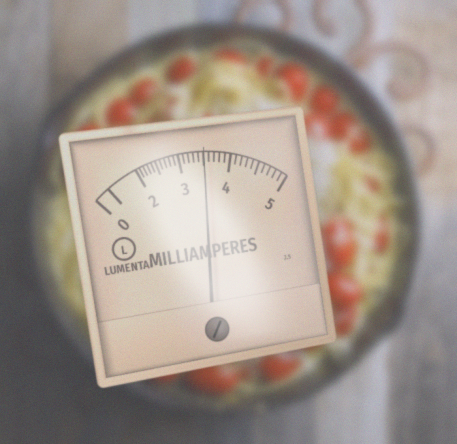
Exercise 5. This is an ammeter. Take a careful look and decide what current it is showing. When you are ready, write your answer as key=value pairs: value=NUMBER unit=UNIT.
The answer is value=3.5 unit=mA
